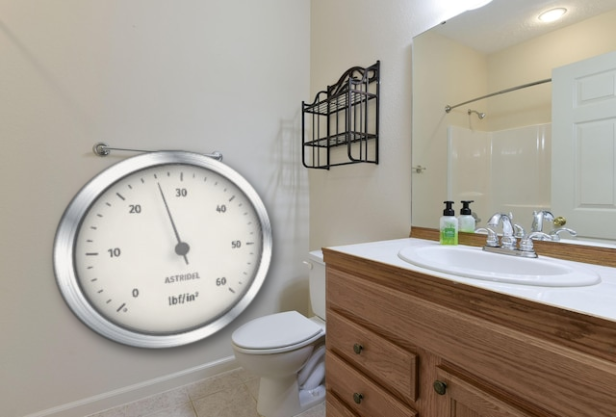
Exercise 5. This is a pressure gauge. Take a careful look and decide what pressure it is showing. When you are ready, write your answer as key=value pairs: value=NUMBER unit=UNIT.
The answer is value=26 unit=psi
